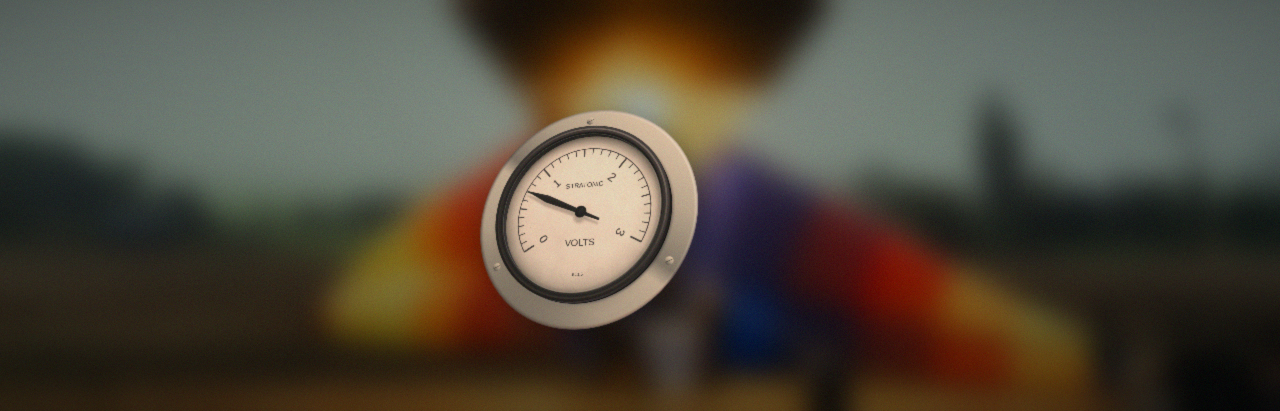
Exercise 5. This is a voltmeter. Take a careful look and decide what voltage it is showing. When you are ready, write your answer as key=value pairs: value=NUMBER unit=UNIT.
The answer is value=0.7 unit=V
